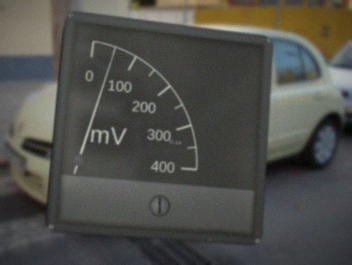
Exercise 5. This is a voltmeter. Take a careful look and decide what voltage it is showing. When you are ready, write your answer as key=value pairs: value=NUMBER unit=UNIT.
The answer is value=50 unit=mV
